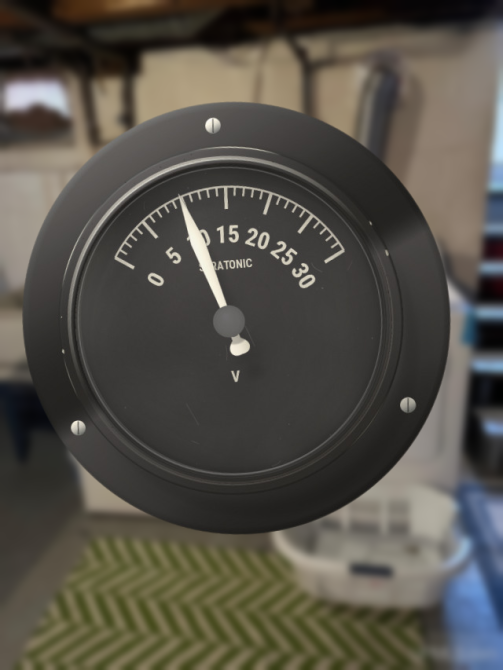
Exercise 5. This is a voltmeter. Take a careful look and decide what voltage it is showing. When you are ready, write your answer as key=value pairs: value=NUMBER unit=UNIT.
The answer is value=10 unit=V
